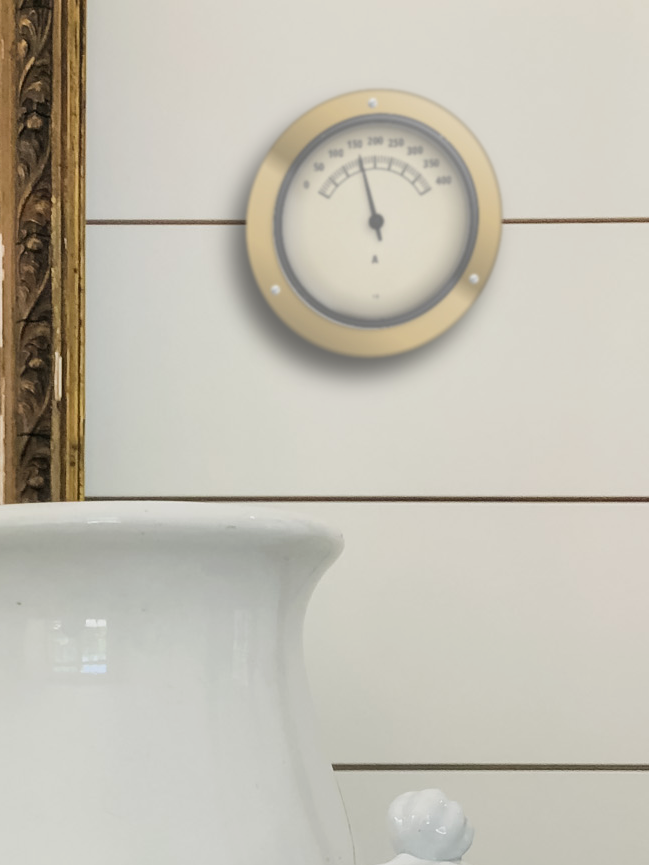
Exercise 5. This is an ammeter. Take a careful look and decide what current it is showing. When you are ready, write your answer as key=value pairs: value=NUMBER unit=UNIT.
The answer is value=150 unit=A
